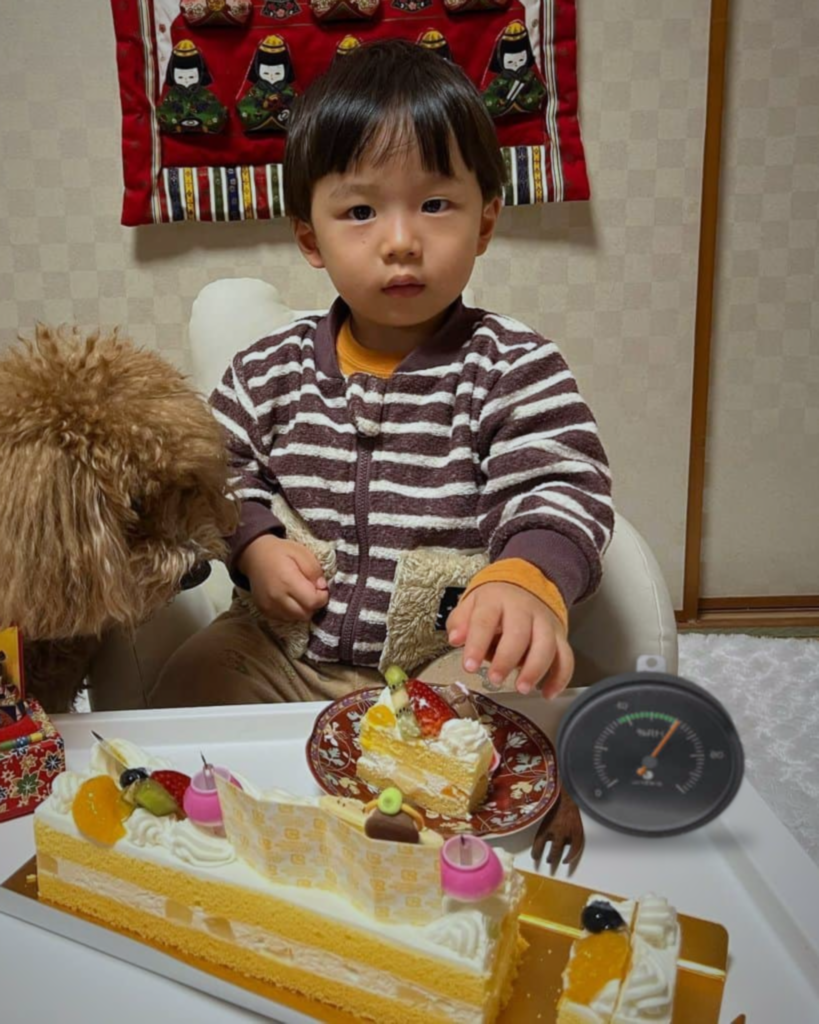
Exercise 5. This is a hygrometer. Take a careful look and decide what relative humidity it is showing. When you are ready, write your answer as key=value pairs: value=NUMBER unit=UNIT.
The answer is value=60 unit=%
